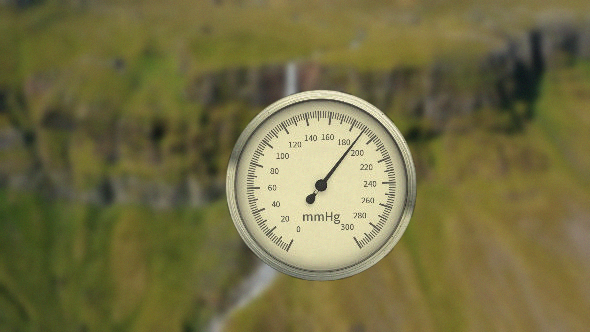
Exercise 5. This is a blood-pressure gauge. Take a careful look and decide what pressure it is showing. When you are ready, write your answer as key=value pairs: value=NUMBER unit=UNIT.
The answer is value=190 unit=mmHg
